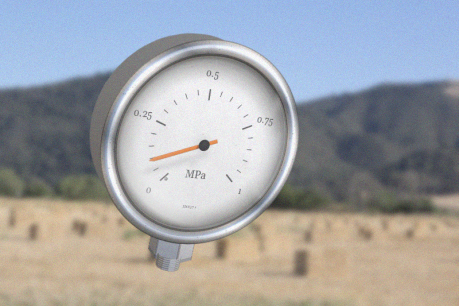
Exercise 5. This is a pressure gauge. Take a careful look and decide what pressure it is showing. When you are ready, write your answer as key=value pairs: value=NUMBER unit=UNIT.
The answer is value=0.1 unit=MPa
